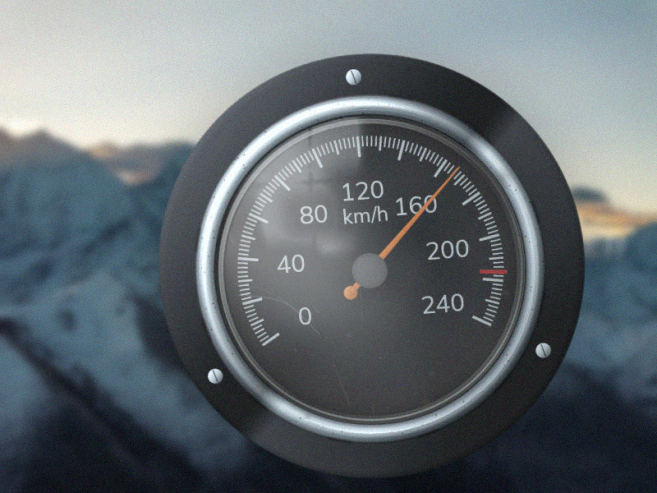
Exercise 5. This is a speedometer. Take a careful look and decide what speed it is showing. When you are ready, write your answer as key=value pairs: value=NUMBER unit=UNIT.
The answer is value=166 unit=km/h
